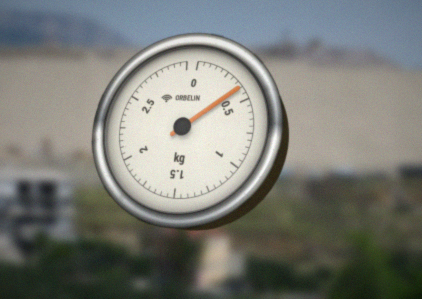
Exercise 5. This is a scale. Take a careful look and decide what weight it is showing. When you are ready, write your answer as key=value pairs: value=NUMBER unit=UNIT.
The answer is value=0.4 unit=kg
